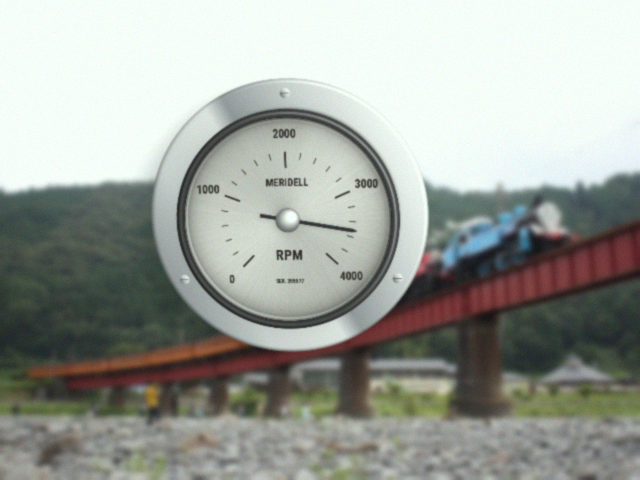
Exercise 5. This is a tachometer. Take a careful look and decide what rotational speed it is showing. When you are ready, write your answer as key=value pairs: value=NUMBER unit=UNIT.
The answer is value=3500 unit=rpm
